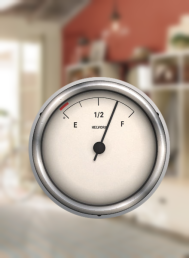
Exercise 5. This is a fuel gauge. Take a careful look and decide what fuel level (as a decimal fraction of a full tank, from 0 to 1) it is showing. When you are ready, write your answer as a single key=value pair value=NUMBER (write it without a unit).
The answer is value=0.75
